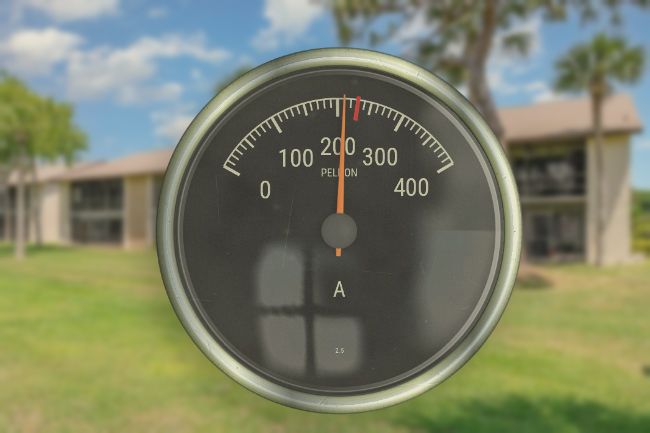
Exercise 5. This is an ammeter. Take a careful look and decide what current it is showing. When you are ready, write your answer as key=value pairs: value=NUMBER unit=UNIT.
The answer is value=210 unit=A
